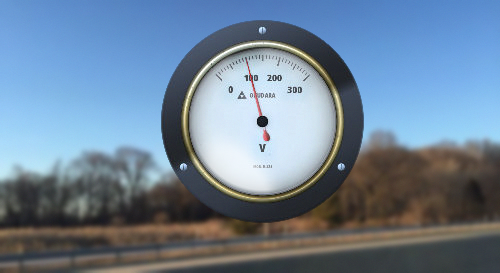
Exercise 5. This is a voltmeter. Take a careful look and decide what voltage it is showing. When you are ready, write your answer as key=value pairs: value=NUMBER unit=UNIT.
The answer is value=100 unit=V
